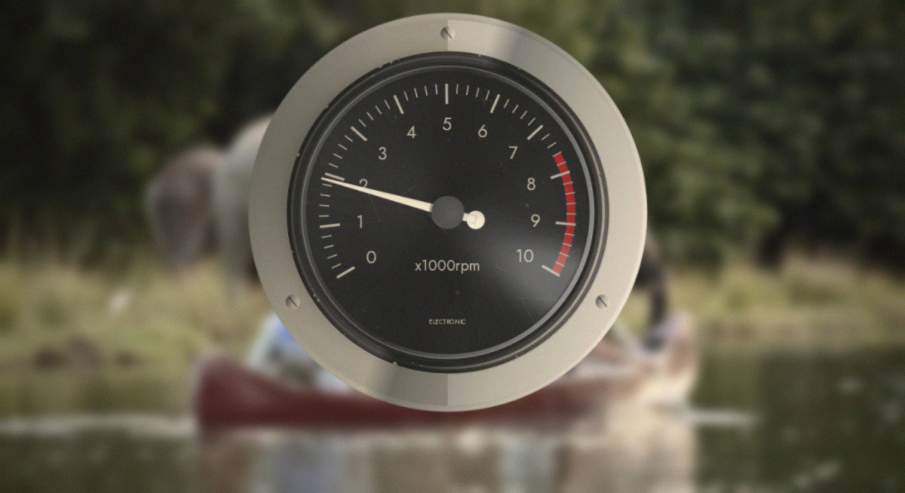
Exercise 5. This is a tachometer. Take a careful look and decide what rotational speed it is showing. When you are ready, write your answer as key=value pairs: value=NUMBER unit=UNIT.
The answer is value=1900 unit=rpm
